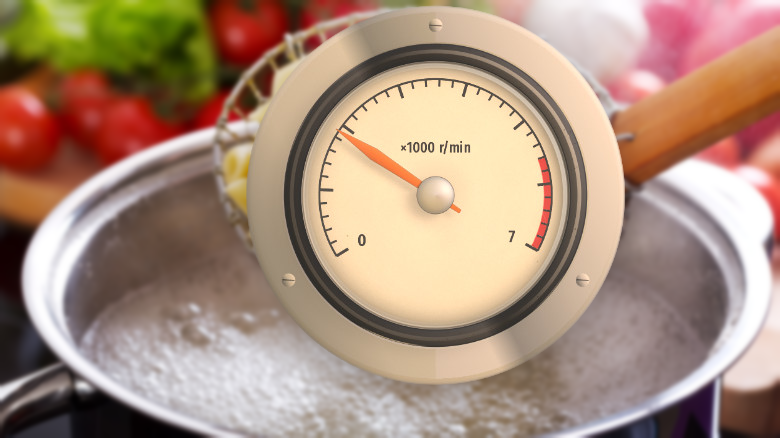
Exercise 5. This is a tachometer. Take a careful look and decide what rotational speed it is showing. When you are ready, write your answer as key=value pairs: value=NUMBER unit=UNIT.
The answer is value=1900 unit=rpm
